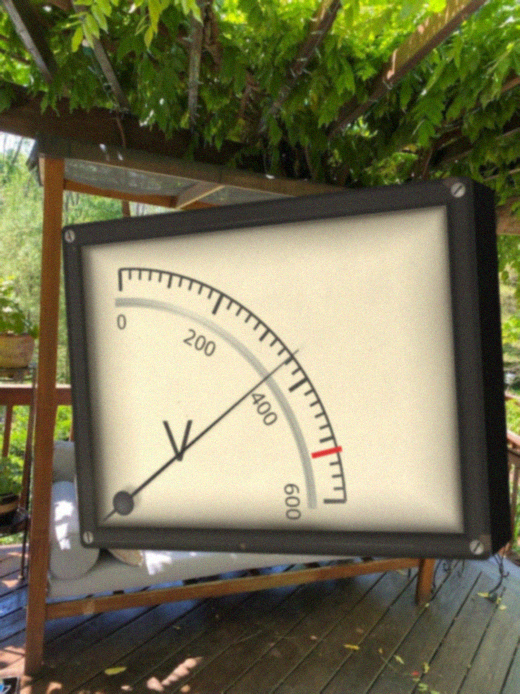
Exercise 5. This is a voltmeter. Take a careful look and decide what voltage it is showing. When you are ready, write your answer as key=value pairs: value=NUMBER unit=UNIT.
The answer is value=360 unit=V
